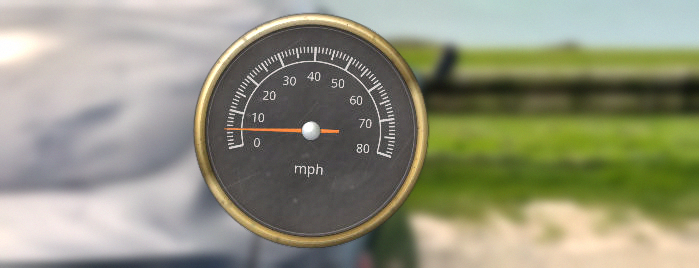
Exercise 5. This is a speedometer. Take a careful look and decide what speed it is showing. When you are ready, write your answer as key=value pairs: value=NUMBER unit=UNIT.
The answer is value=5 unit=mph
